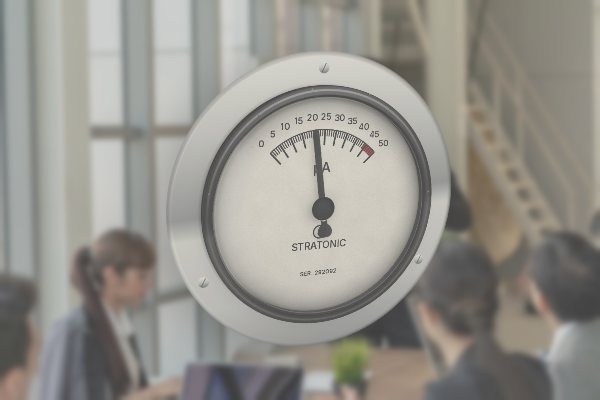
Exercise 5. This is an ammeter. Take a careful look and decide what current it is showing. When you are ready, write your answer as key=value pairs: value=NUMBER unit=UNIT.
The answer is value=20 unit=µA
